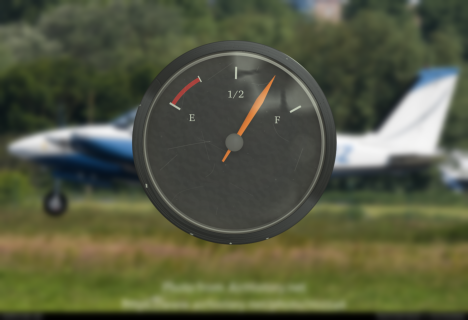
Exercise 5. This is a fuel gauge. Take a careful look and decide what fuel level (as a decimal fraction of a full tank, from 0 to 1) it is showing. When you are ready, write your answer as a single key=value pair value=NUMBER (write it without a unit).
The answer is value=0.75
